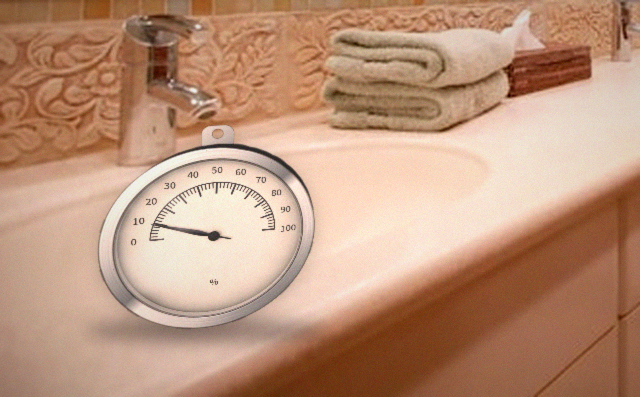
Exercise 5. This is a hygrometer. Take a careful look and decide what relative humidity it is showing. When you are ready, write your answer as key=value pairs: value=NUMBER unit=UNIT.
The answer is value=10 unit=%
